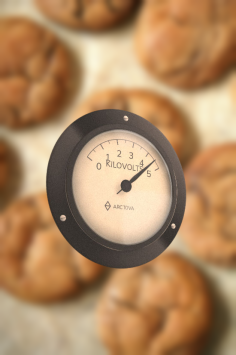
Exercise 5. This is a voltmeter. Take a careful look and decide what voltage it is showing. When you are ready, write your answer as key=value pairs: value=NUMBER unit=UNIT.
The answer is value=4.5 unit=kV
